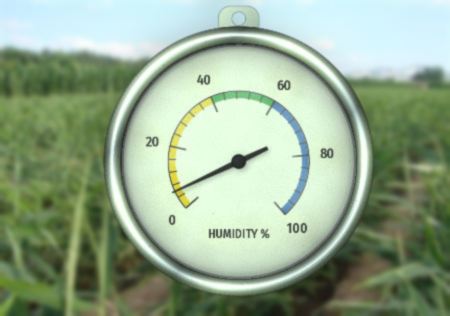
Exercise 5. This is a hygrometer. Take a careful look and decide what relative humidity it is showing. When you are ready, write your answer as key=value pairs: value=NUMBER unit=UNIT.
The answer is value=6 unit=%
